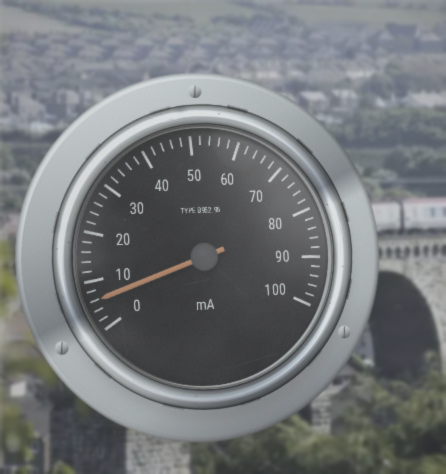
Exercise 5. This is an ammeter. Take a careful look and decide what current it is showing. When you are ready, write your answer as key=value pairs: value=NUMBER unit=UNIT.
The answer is value=6 unit=mA
